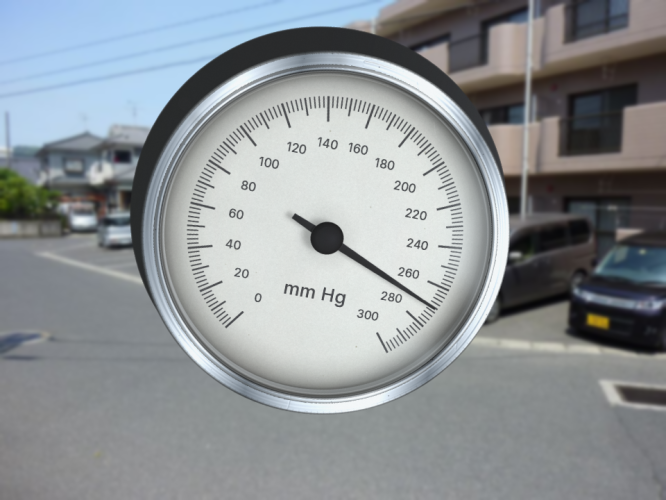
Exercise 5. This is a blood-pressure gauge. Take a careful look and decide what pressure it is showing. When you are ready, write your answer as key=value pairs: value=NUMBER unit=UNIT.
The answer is value=270 unit=mmHg
